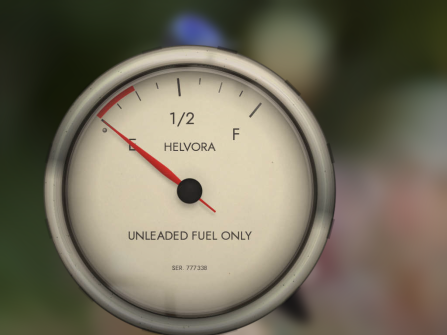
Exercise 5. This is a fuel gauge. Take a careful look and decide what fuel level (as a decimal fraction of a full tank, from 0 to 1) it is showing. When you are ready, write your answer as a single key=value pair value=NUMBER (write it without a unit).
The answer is value=0
